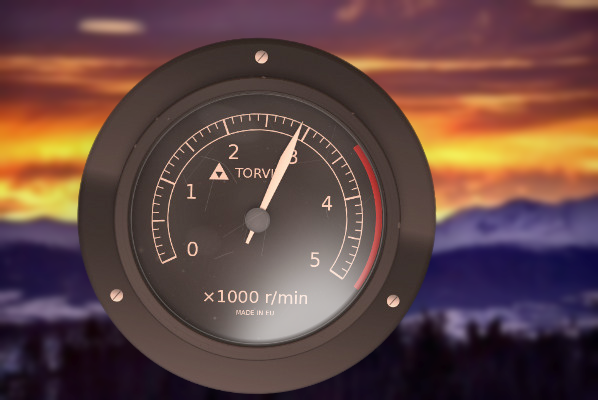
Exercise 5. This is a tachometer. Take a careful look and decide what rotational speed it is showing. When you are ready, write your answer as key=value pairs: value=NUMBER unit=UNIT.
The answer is value=2900 unit=rpm
